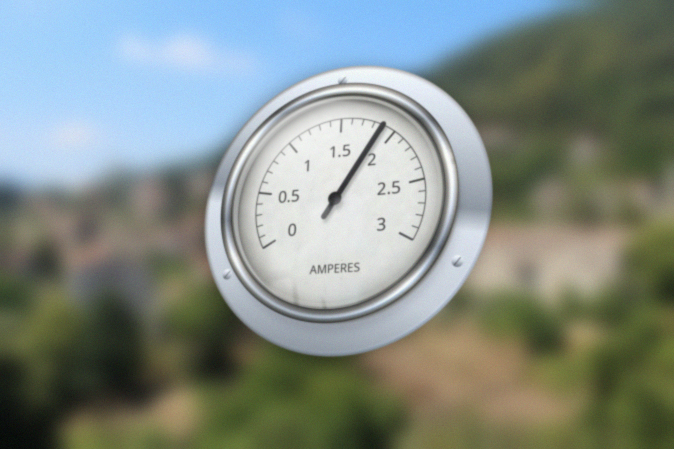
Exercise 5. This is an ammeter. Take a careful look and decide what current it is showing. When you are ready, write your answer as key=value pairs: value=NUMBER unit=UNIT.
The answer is value=1.9 unit=A
